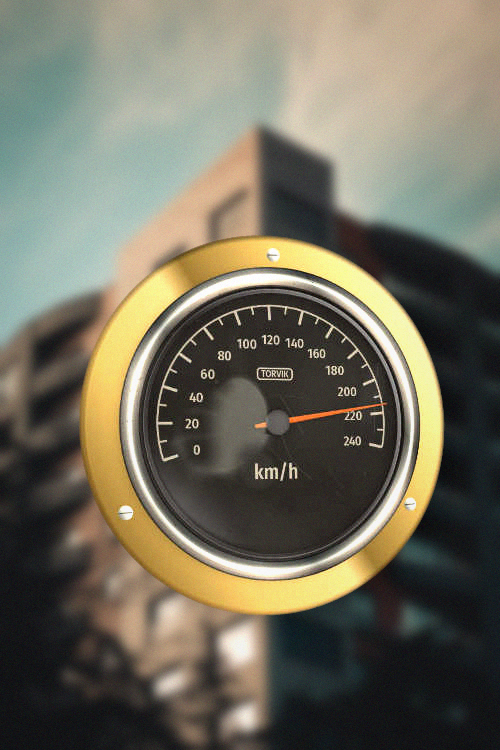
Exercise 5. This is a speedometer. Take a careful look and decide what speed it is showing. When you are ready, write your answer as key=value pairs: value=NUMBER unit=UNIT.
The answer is value=215 unit=km/h
